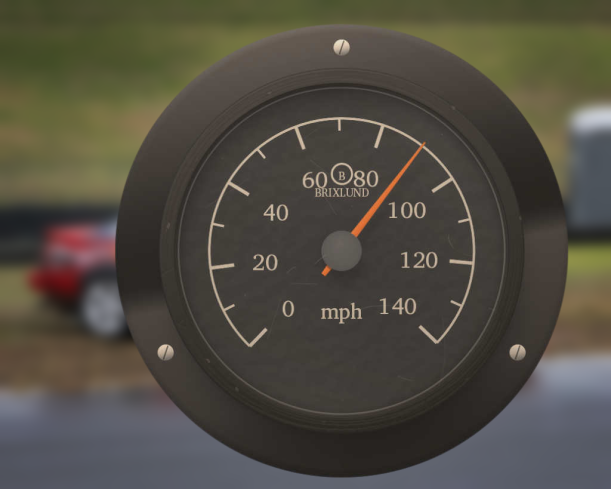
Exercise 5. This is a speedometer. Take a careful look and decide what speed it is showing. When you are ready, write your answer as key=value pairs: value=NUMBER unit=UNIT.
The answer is value=90 unit=mph
